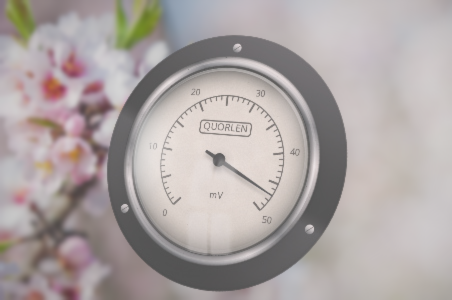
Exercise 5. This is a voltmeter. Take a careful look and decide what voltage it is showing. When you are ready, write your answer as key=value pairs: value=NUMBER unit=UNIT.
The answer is value=47 unit=mV
